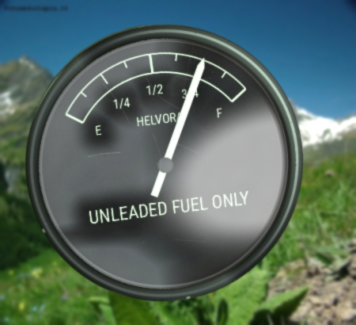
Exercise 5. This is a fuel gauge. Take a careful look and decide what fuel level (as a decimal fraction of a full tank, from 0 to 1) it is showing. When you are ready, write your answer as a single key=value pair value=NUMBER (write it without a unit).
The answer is value=0.75
